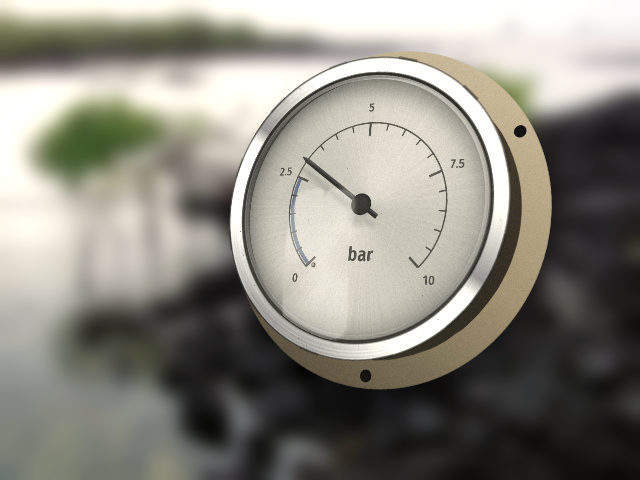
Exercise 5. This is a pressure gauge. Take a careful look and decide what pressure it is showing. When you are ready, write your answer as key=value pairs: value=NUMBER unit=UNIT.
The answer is value=3 unit=bar
